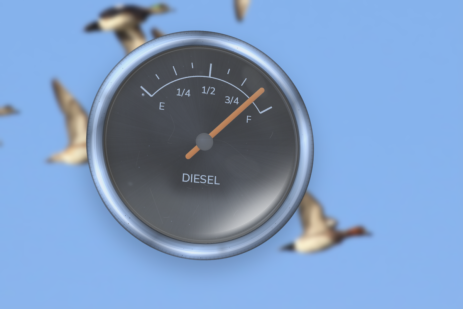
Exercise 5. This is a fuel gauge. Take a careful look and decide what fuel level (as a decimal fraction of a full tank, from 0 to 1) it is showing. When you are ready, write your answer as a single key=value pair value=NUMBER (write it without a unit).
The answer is value=0.875
